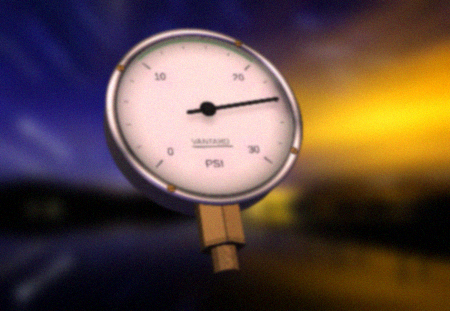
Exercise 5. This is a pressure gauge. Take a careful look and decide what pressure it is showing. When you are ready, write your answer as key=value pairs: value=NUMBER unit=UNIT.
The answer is value=24 unit=psi
